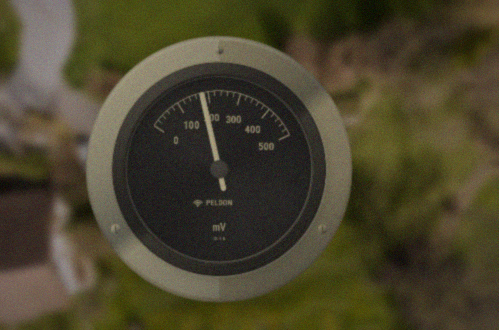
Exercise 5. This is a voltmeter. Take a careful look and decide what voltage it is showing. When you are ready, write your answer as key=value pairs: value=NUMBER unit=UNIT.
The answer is value=180 unit=mV
